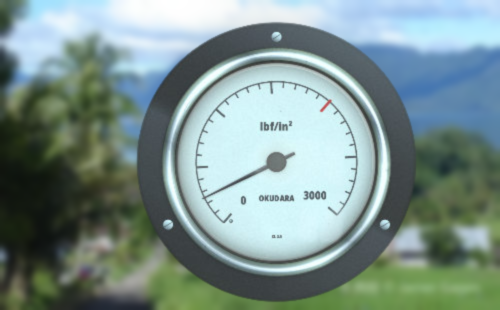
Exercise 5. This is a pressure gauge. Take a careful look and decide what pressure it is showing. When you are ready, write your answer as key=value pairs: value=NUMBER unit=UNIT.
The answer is value=250 unit=psi
